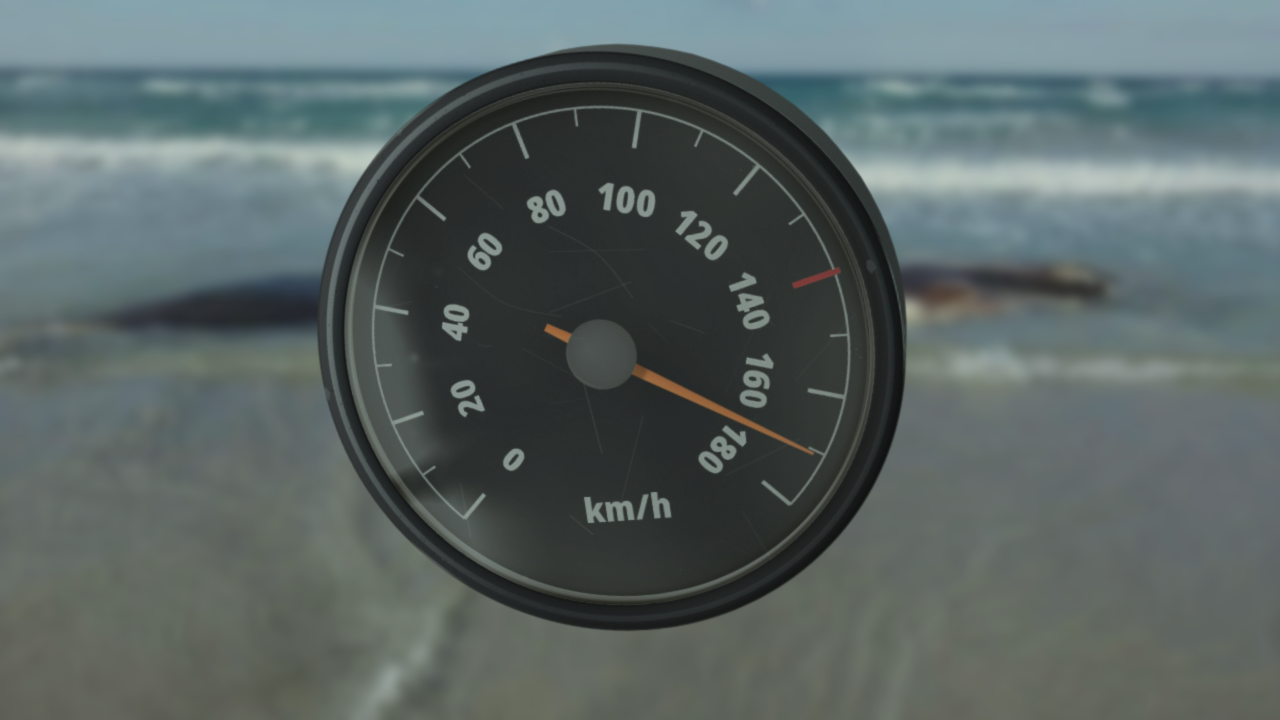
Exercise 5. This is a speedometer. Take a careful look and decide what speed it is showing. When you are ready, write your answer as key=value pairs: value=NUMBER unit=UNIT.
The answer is value=170 unit=km/h
